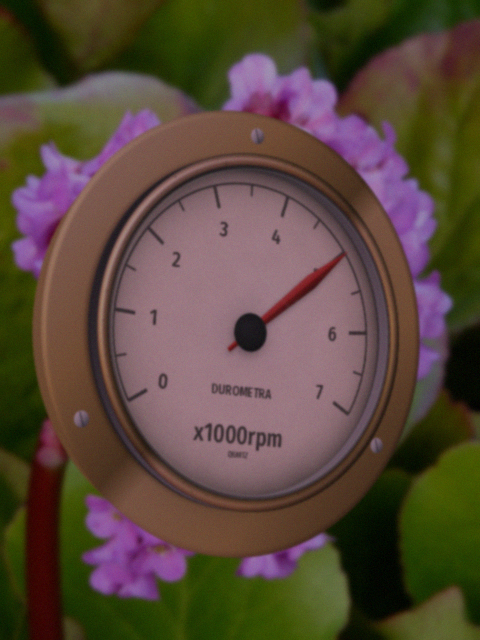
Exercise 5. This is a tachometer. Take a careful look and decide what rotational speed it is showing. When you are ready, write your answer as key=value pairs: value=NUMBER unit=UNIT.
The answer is value=5000 unit=rpm
